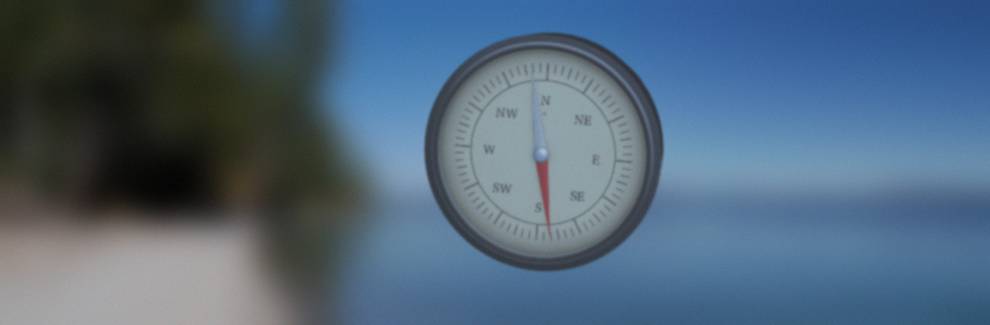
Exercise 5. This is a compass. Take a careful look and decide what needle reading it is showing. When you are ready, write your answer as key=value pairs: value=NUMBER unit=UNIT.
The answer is value=170 unit=°
